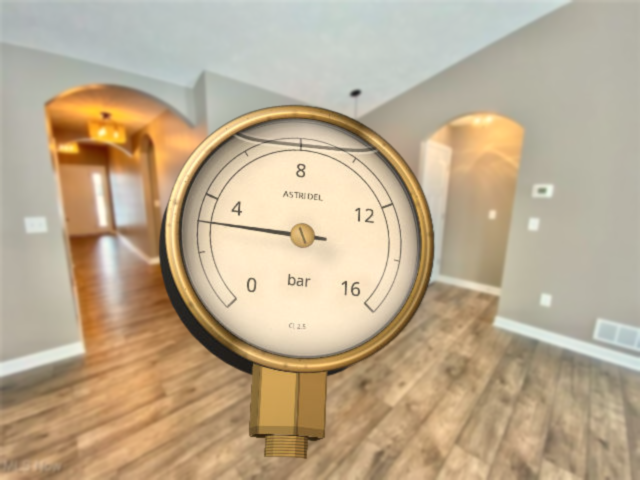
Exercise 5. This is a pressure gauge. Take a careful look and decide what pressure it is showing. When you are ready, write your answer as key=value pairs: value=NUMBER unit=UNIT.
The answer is value=3 unit=bar
